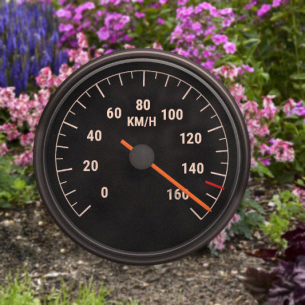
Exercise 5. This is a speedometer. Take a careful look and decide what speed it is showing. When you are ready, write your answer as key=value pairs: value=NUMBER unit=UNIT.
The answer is value=155 unit=km/h
